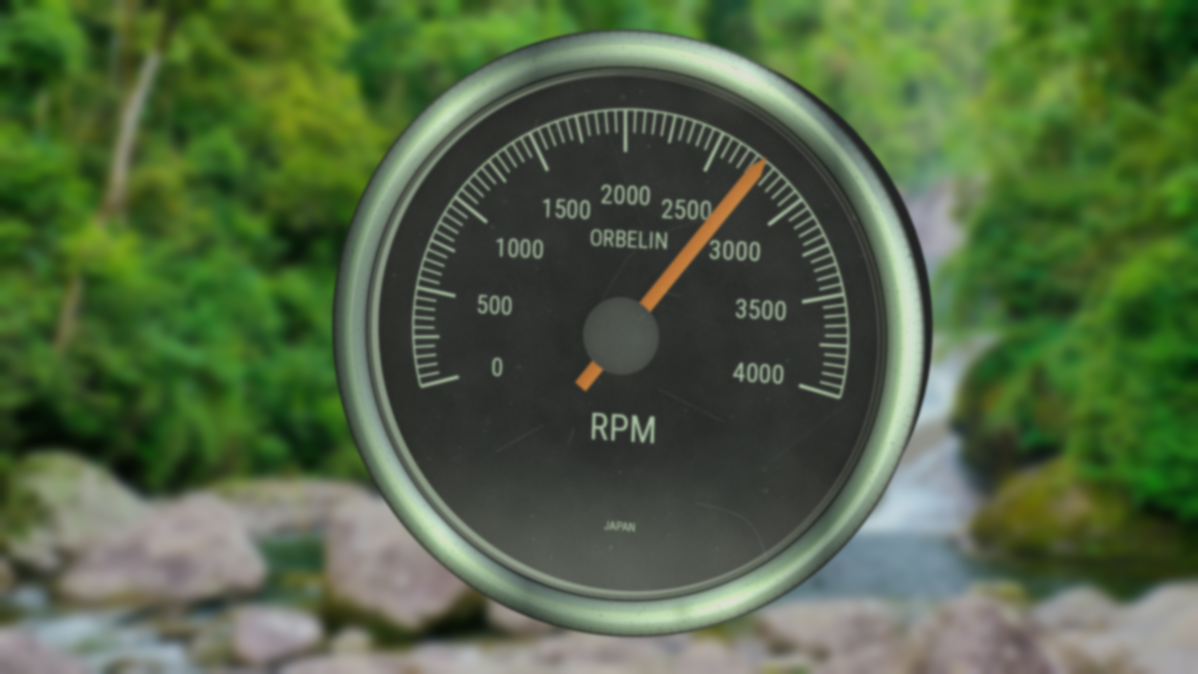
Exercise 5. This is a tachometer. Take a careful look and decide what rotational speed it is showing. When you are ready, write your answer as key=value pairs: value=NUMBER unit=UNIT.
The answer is value=2750 unit=rpm
